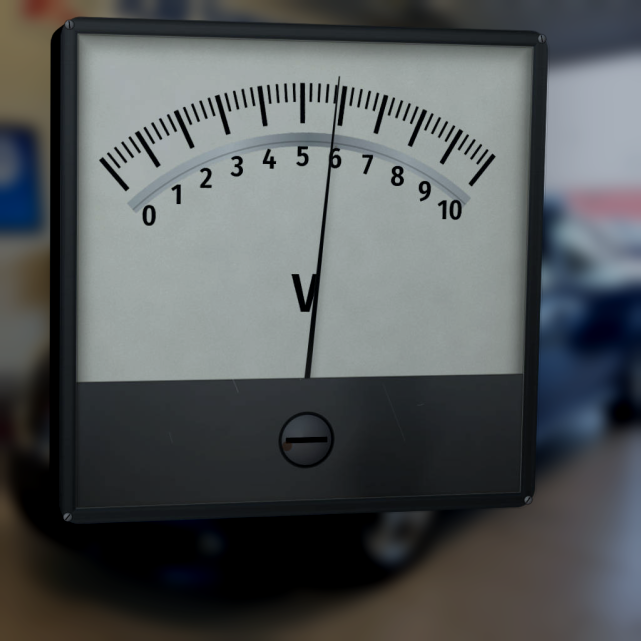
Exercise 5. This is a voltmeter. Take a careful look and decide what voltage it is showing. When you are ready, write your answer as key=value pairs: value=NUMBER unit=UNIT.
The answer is value=5.8 unit=V
